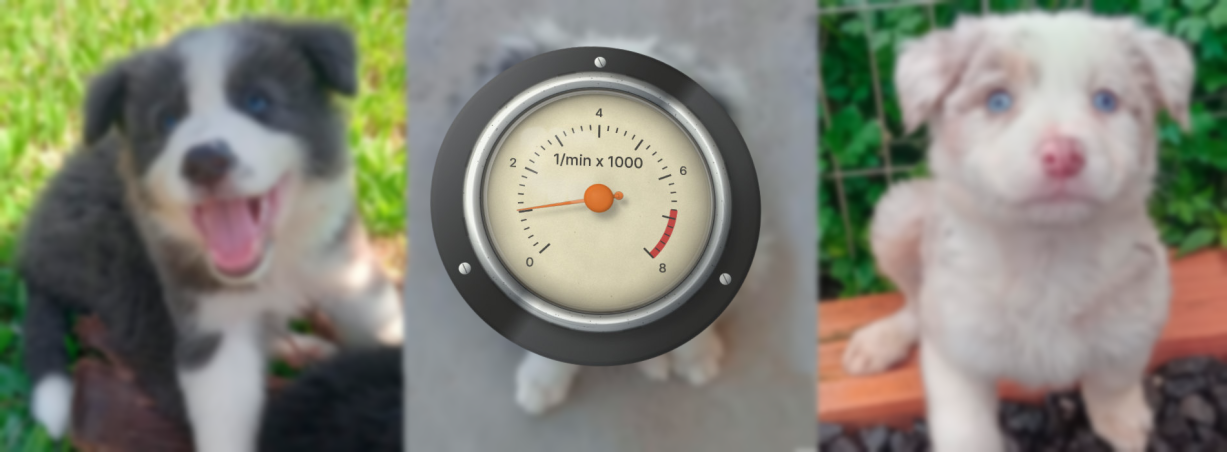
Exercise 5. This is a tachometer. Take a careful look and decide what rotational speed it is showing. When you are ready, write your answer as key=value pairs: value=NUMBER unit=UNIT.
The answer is value=1000 unit=rpm
